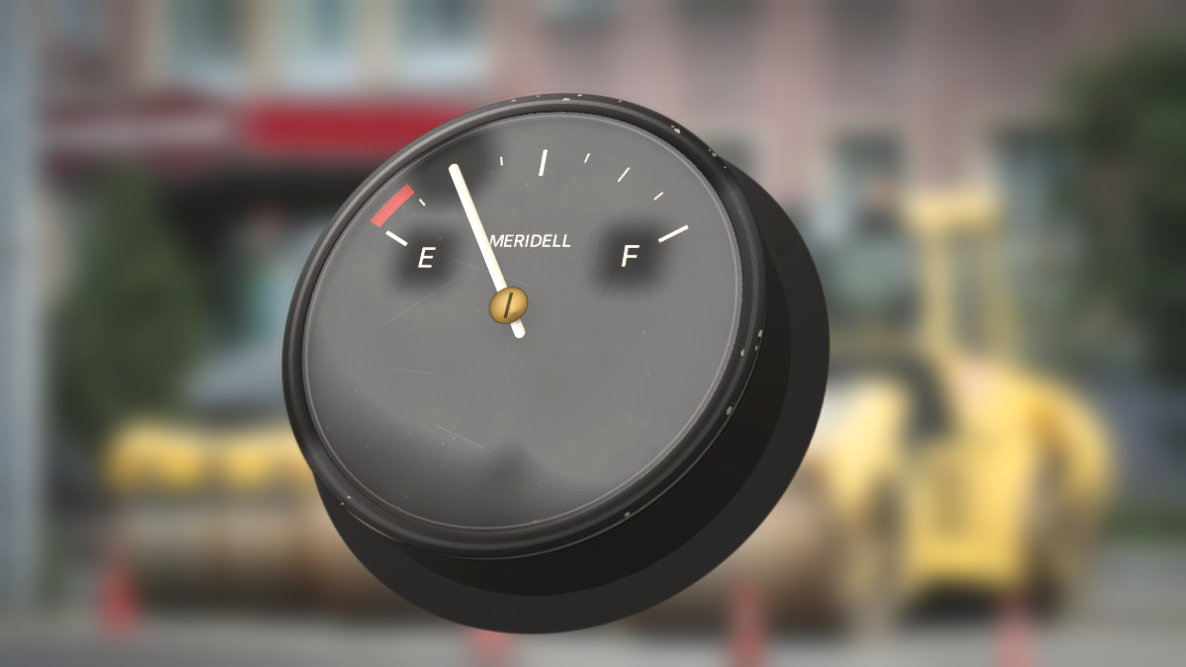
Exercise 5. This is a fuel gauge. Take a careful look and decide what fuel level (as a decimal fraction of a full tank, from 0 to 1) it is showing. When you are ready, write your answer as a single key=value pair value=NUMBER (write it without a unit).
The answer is value=0.25
